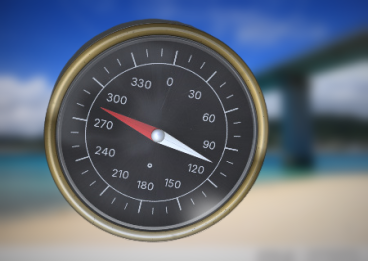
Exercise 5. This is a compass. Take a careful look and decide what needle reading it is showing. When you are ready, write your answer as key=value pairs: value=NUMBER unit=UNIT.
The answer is value=285 unit=°
